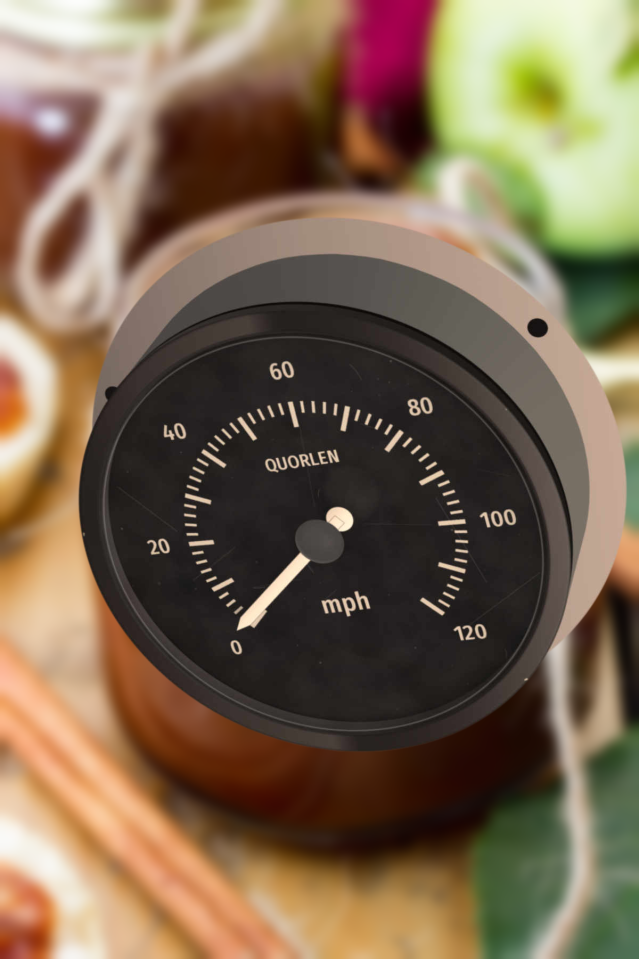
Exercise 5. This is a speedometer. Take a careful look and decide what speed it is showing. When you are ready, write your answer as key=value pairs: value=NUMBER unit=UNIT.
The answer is value=2 unit=mph
